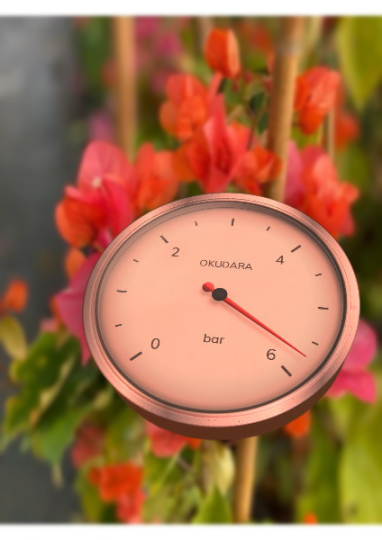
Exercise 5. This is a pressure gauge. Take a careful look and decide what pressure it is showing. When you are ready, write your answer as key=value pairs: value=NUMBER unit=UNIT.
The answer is value=5.75 unit=bar
